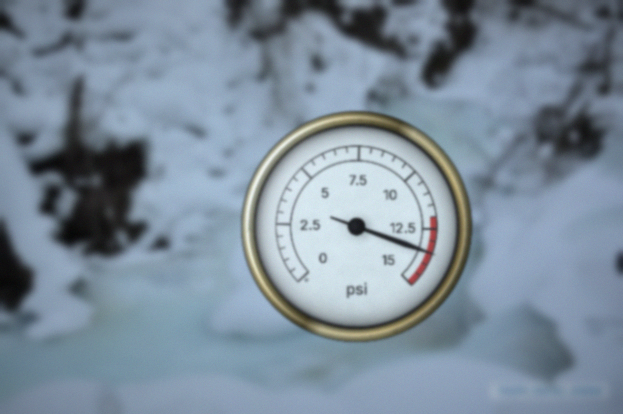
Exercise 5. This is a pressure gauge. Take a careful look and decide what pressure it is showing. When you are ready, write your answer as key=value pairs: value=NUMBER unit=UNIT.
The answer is value=13.5 unit=psi
